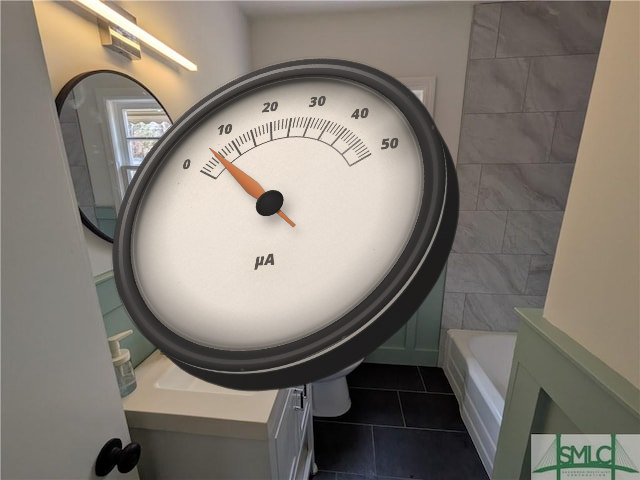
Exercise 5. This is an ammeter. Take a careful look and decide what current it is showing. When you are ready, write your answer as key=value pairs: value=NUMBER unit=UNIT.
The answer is value=5 unit=µA
